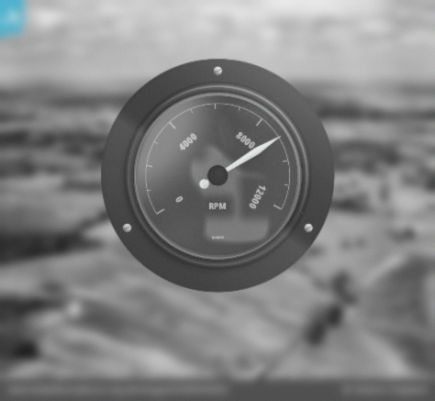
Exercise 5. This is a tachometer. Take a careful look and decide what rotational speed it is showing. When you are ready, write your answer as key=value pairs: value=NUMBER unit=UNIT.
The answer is value=9000 unit=rpm
